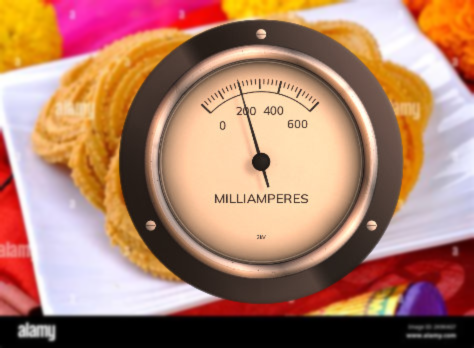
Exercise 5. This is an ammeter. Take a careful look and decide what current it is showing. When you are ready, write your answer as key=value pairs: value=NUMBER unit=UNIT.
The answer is value=200 unit=mA
